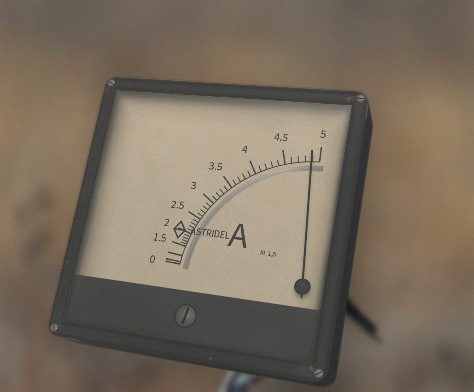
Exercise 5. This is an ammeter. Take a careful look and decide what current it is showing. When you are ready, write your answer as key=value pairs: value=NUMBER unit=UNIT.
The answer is value=4.9 unit=A
